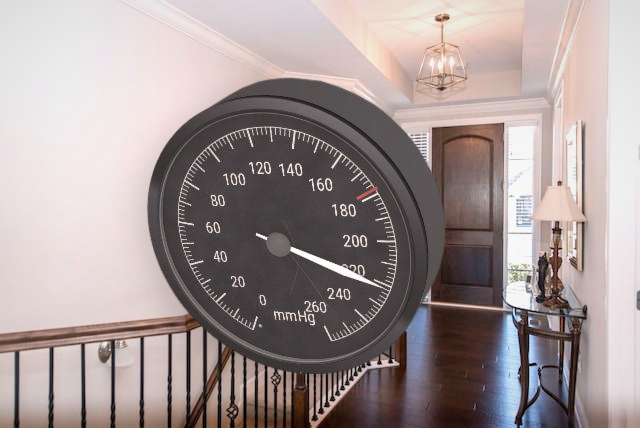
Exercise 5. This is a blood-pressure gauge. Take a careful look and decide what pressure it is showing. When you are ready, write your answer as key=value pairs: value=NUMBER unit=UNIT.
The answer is value=220 unit=mmHg
